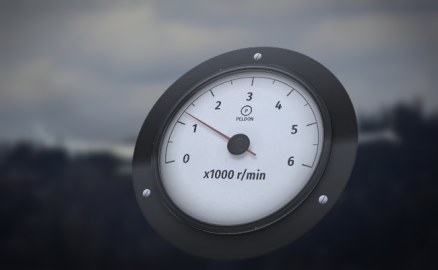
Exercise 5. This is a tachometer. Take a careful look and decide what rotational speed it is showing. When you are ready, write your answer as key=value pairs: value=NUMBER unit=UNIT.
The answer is value=1250 unit=rpm
